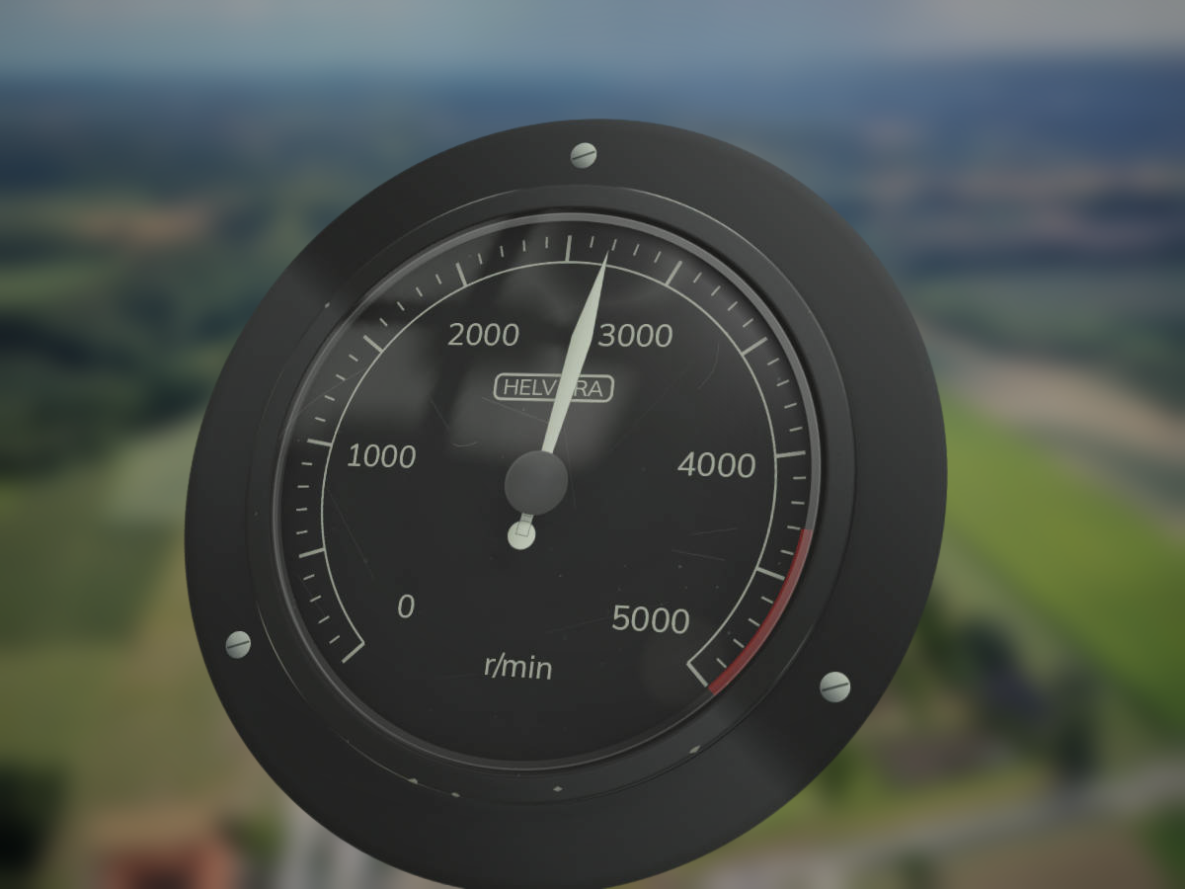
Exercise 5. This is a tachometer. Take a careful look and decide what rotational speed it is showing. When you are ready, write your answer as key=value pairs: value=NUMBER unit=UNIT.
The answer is value=2700 unit=rpm
